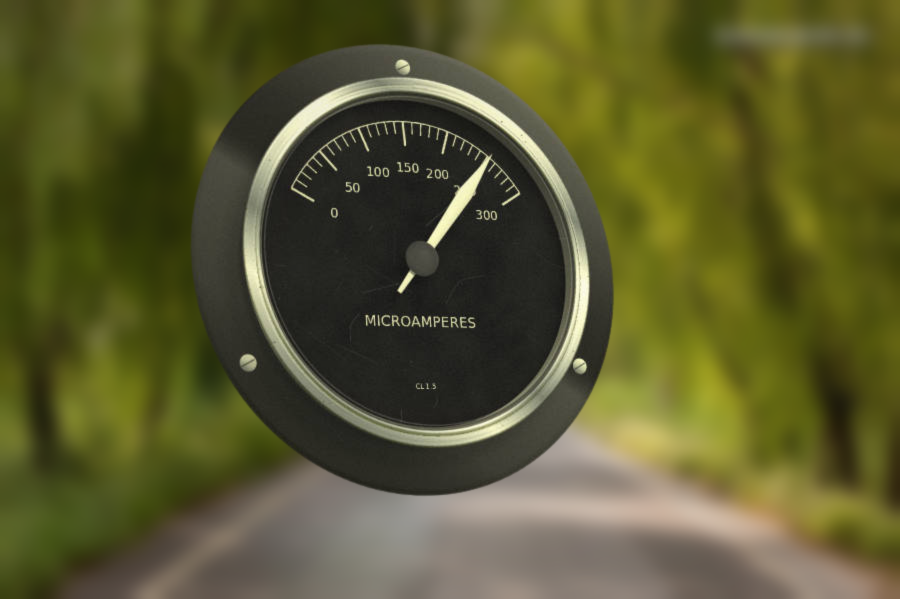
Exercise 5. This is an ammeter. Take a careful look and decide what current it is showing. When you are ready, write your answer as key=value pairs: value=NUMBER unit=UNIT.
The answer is value=250 unit=µA
